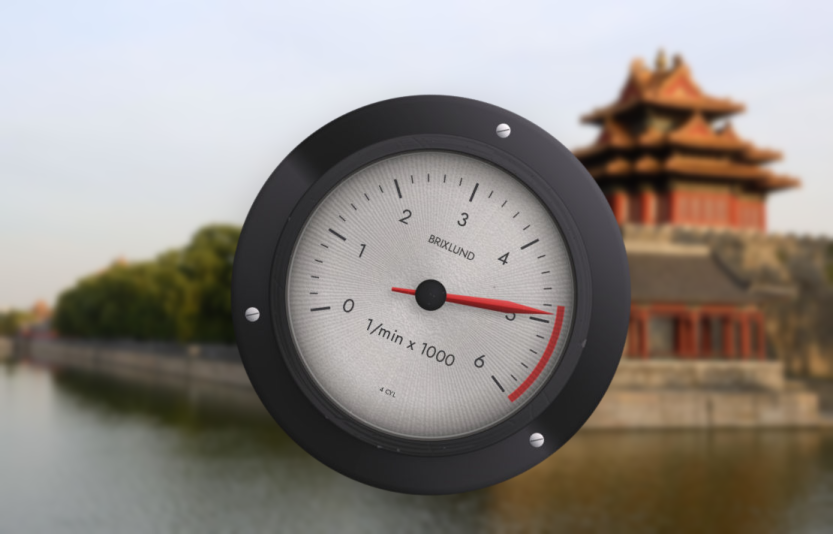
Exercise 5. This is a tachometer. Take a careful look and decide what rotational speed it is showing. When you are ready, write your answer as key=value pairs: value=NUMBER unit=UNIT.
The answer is value=4900 unit=rpm
